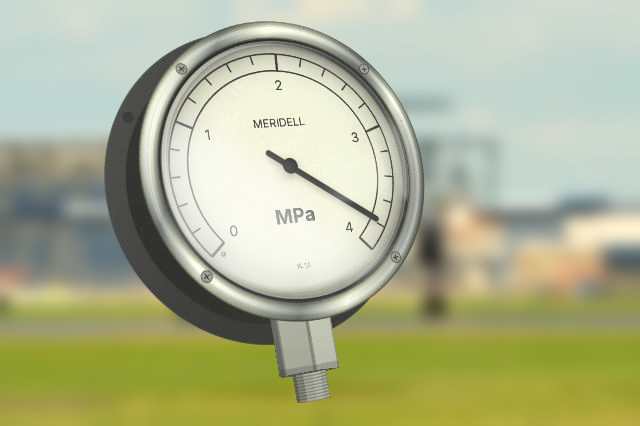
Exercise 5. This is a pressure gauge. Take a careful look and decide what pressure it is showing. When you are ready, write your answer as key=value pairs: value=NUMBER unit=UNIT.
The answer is value=3.8 unit=MPa
